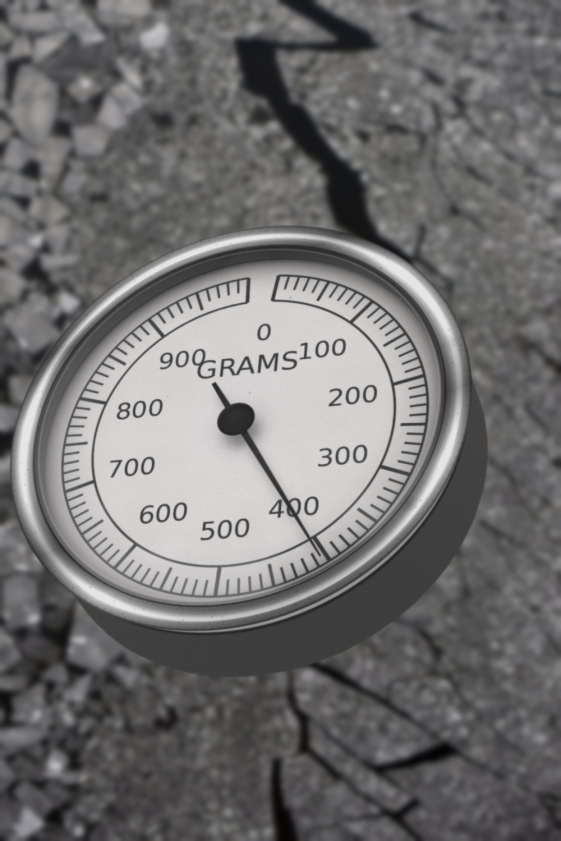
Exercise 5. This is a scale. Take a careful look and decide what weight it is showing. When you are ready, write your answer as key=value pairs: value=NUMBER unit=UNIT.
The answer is value=405 unit=g
